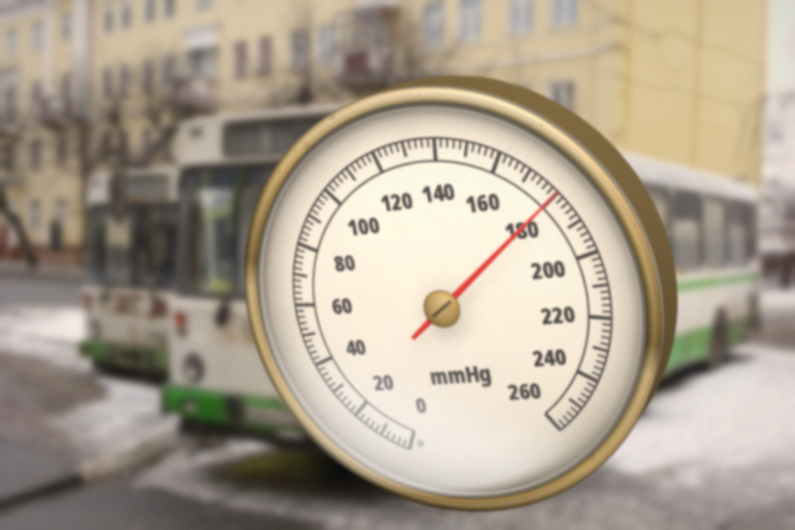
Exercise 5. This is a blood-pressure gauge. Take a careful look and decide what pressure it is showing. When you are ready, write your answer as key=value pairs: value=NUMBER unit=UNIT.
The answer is value=180 unit=mmHg
